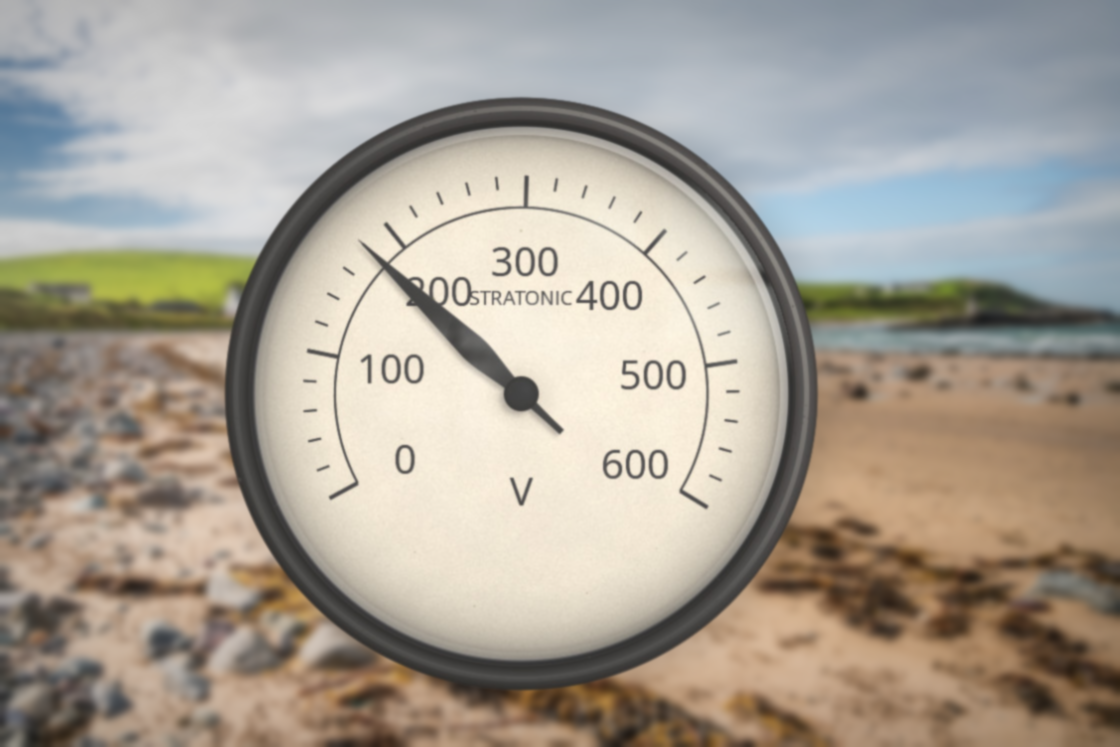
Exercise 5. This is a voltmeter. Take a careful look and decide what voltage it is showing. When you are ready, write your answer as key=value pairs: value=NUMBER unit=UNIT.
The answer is value=180 unit=V
